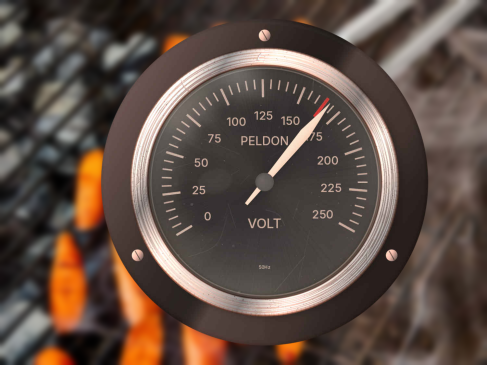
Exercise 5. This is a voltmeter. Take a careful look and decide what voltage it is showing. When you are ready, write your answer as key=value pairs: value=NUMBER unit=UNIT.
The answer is value=167.5 unit=V
